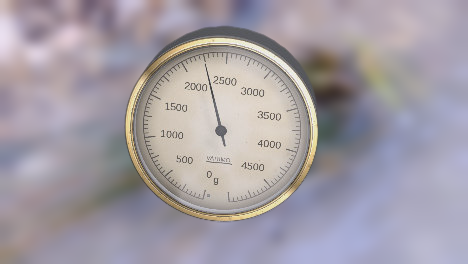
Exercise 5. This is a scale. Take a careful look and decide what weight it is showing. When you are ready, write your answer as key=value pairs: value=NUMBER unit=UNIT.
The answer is value=2250 unit=g
